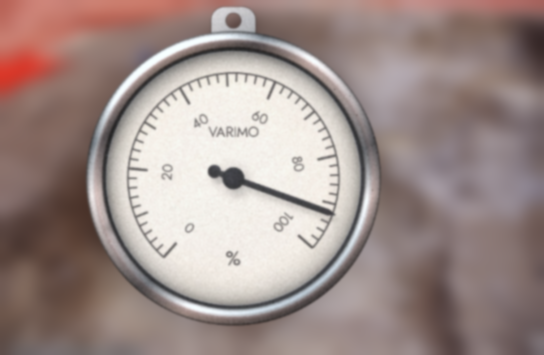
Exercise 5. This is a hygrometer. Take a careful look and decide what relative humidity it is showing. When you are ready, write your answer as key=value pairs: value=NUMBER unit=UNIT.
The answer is value=92 unit=%
